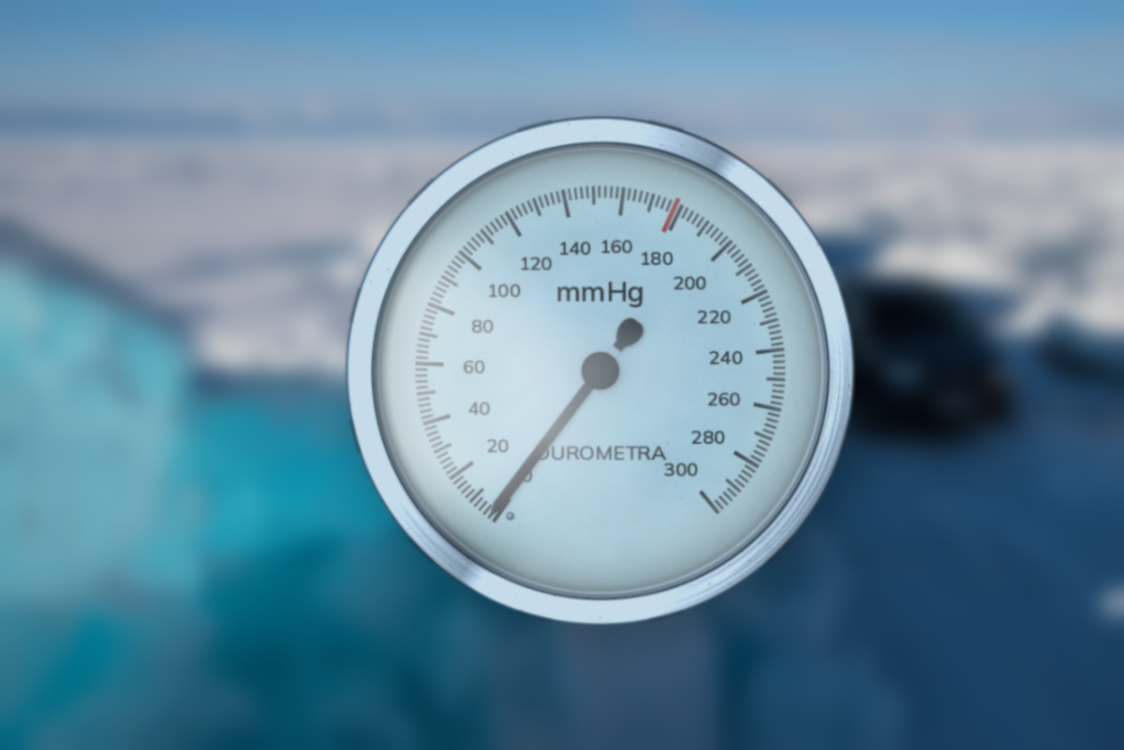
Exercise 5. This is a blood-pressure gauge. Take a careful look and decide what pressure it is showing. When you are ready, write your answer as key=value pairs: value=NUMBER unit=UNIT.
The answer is value=2 unit=mmHg
